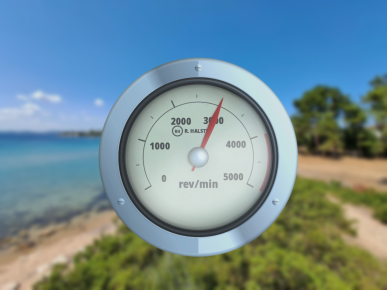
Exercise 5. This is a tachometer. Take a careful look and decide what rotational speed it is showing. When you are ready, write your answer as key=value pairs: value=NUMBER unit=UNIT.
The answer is value=3000 unit=rpm
